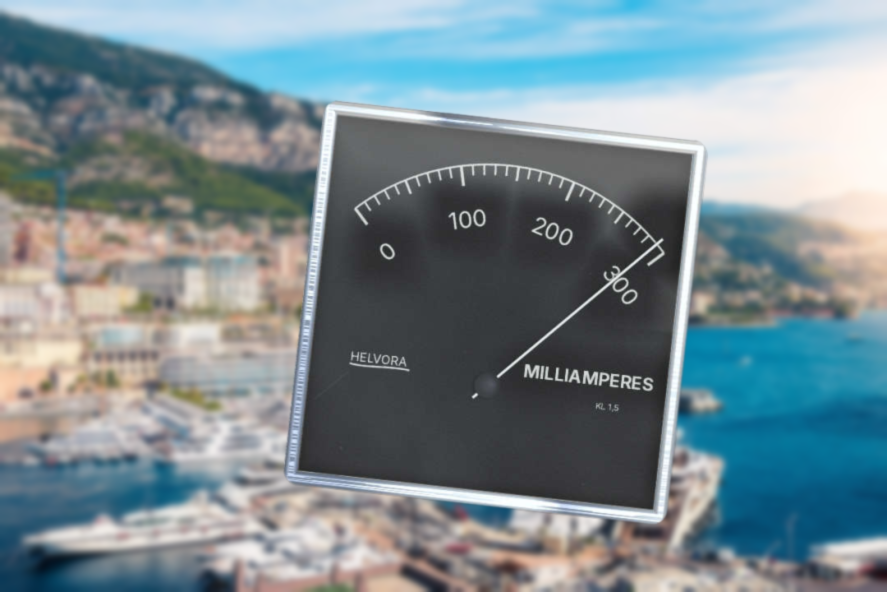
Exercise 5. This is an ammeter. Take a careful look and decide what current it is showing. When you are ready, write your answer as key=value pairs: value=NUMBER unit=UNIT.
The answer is value=290 unit=mA
